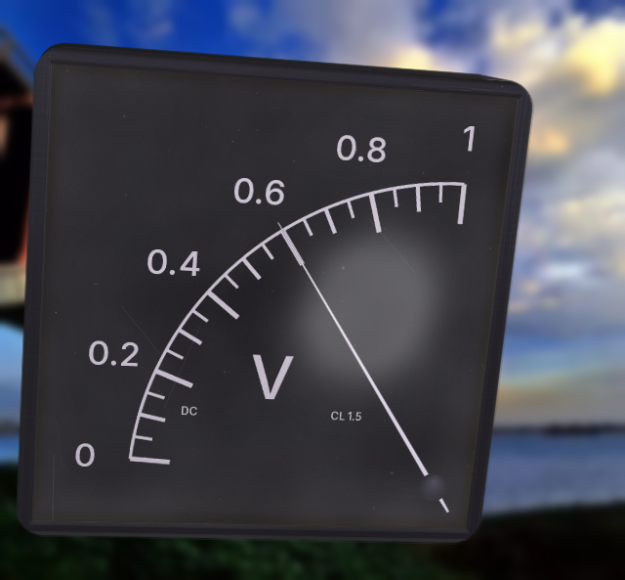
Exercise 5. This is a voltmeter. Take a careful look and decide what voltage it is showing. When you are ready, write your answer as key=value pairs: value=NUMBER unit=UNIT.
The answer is value=0.6 unit=V
